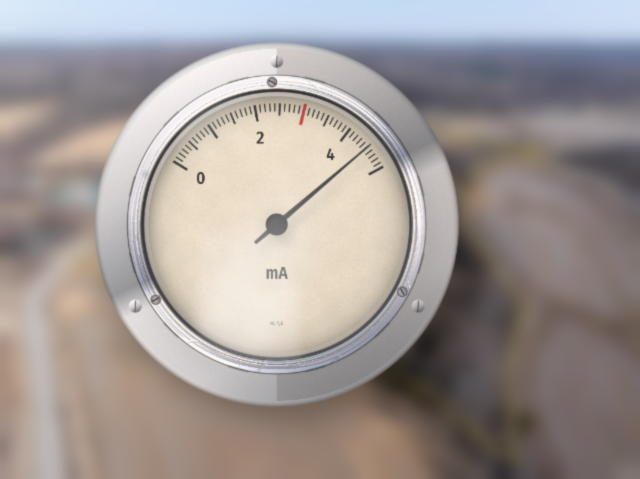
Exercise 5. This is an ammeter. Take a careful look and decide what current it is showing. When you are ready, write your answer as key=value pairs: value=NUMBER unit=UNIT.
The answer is value=4.5 unit=mA
